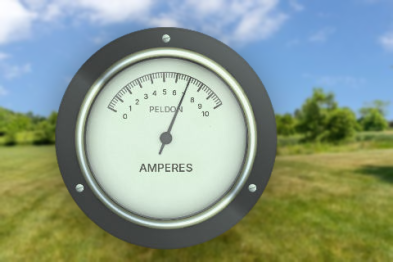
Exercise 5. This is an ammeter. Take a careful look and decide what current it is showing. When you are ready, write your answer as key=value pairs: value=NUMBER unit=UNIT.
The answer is value=7 unit=A
